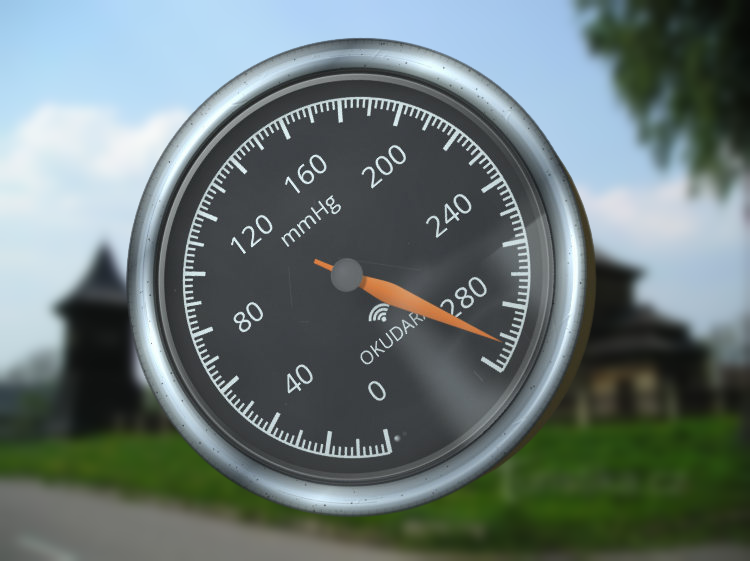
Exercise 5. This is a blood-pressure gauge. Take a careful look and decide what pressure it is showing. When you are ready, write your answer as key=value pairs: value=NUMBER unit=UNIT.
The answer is value=292 unit=mmHg
